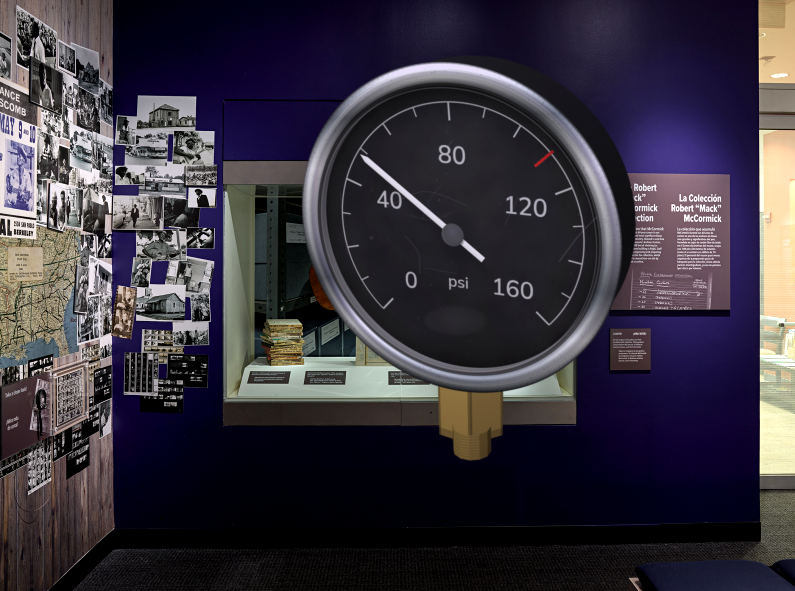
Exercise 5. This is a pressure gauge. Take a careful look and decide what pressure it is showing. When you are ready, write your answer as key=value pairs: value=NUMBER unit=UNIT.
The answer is value=50 unit=psi
